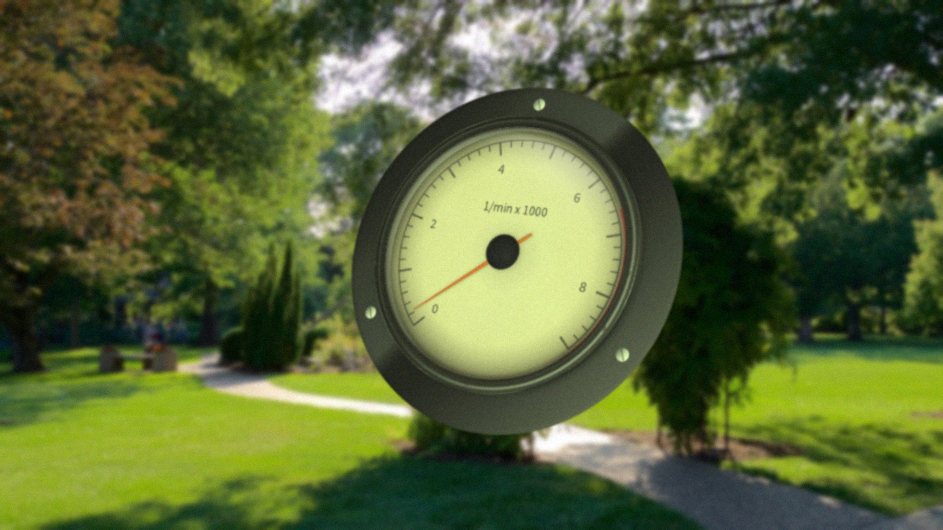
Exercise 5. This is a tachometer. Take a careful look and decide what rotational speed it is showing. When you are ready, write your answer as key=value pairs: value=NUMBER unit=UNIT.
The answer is value=200 unit=rpm
